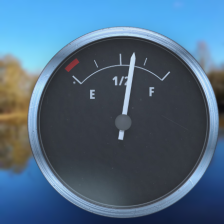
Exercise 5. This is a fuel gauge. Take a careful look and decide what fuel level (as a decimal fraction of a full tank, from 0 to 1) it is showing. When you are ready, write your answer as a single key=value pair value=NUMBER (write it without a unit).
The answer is value=0.625
